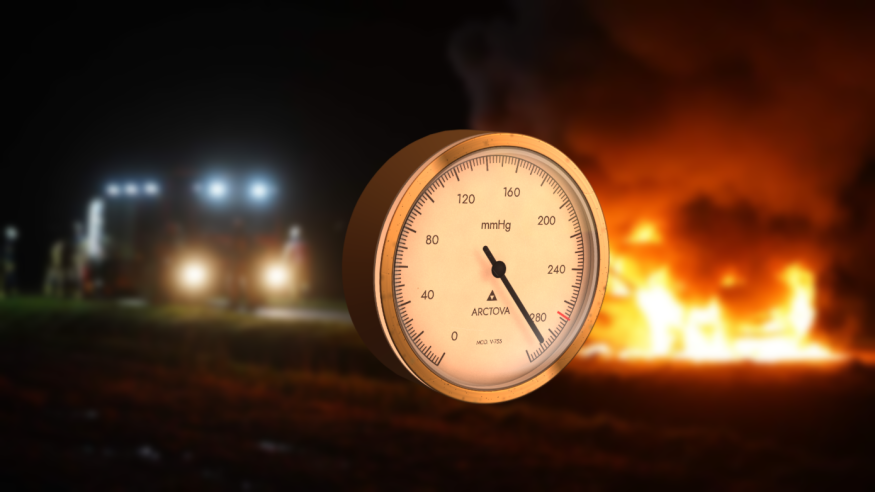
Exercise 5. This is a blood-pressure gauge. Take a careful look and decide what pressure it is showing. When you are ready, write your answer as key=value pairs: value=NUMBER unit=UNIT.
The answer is value=290 unit=mmHg
